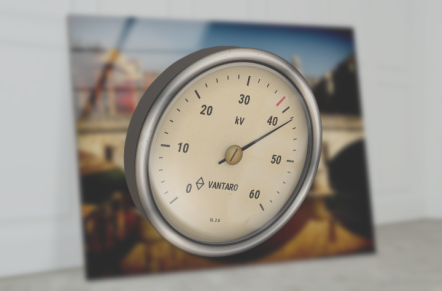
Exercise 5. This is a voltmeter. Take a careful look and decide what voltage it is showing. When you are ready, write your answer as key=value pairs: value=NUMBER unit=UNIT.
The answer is value=42 unit=kV
